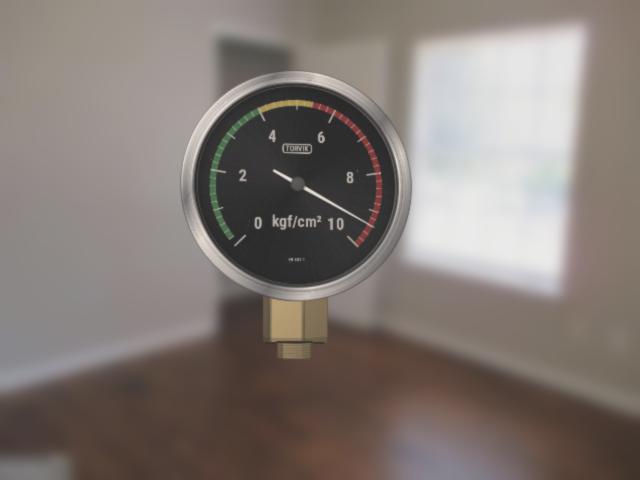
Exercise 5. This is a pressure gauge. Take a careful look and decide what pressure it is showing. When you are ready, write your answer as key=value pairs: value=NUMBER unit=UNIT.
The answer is value=9.4 unit=kg/cm²
